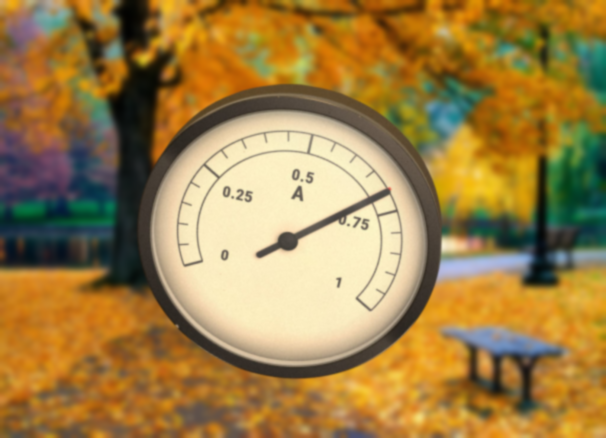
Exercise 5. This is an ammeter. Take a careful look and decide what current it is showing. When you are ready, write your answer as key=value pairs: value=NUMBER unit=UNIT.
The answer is value=0.7 unit=A
